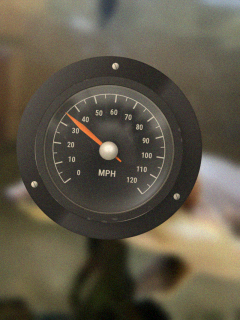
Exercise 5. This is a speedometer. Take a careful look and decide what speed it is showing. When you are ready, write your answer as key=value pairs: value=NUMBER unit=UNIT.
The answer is value=35 unit=mph
